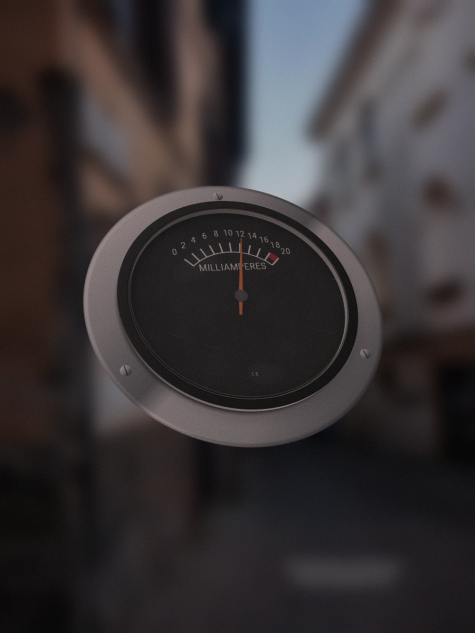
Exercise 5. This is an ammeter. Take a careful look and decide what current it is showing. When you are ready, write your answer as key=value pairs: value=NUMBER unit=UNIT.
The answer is value=12 unit=mA
